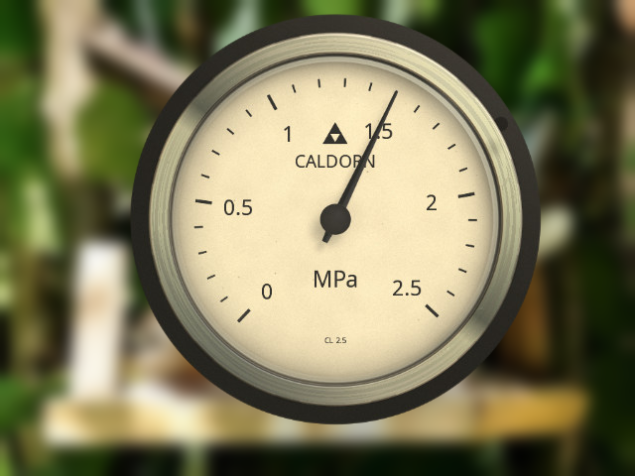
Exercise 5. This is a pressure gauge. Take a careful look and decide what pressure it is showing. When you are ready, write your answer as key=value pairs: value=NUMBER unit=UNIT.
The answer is value=1.5 unit=MPa
